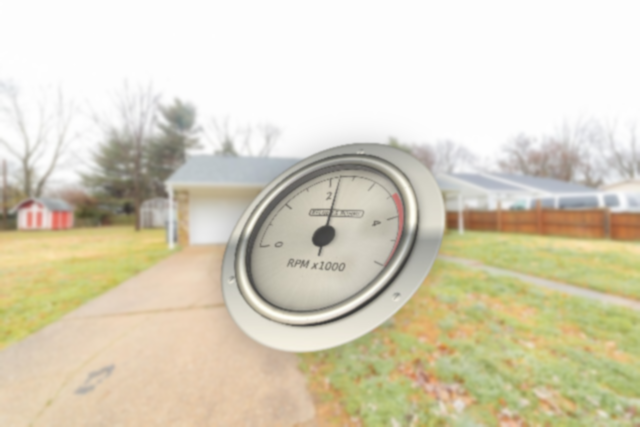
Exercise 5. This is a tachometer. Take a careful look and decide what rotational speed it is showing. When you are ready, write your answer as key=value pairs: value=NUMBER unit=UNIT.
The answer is value=2250 unit=rpm
